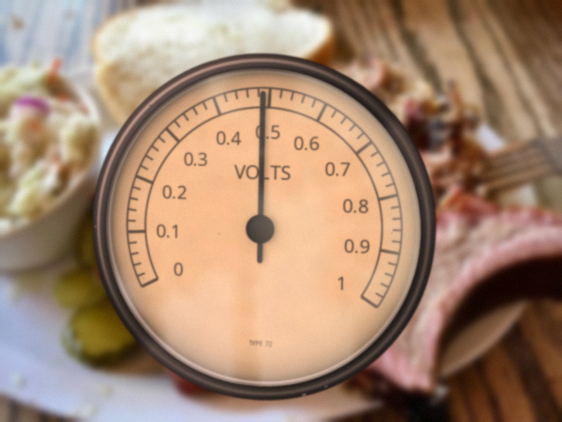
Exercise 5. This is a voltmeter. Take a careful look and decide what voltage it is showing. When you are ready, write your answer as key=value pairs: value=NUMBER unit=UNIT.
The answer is value=0.49 unit=V
